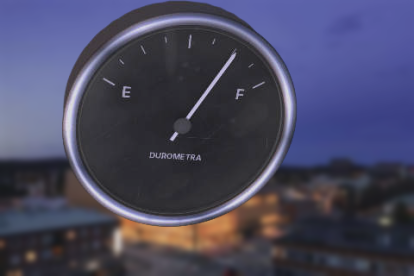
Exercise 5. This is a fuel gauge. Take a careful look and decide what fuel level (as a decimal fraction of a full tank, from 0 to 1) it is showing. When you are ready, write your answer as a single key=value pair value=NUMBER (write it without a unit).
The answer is value=0.75
